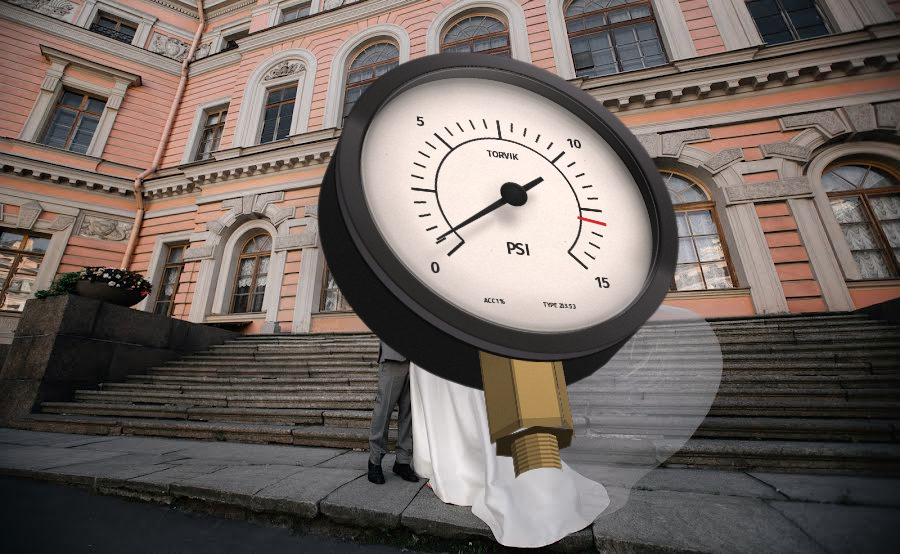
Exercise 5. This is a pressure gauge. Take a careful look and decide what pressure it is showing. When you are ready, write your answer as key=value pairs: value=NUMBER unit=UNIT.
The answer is value=0.5 unit=psi
